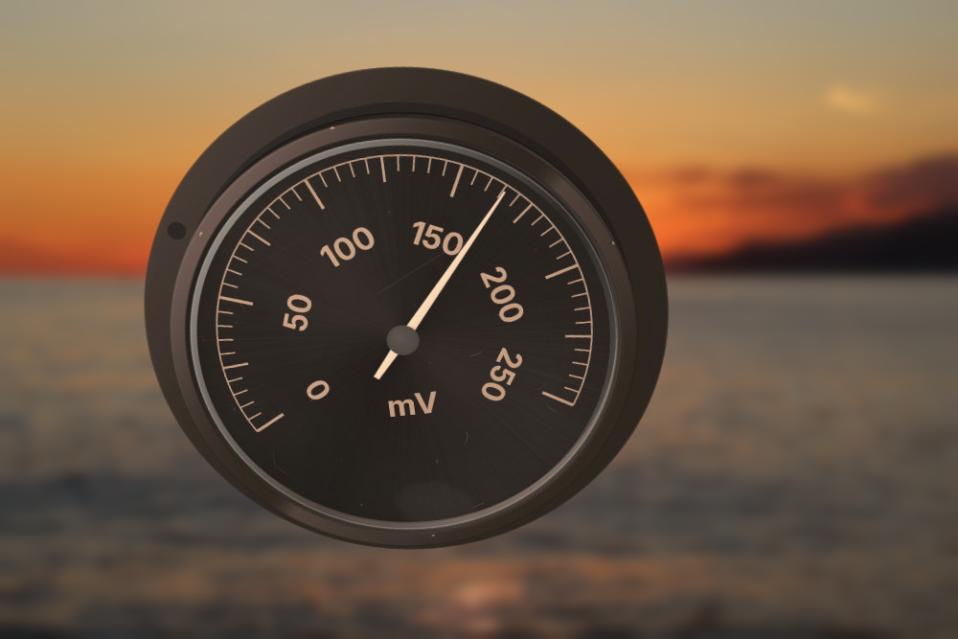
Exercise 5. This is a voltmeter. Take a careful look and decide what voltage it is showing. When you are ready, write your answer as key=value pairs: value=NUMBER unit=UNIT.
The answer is value=165 unit=mV
